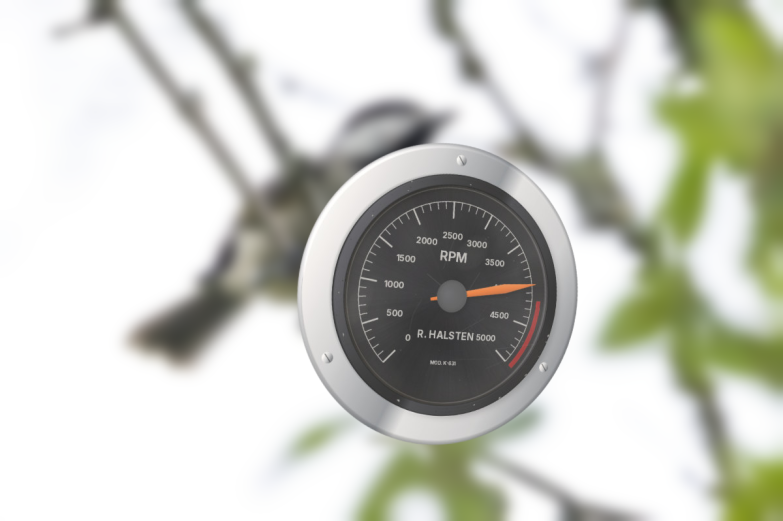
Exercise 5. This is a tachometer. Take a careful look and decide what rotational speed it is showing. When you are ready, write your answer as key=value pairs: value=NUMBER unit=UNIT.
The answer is value=4000 unit=rpm
